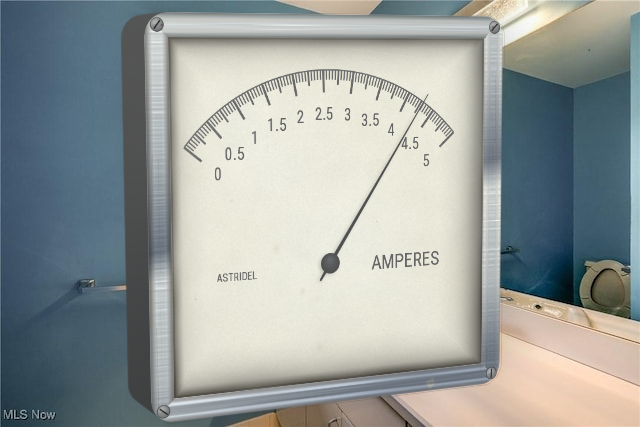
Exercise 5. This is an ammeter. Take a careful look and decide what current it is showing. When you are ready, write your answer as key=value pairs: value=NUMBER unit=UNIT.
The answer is value=4.25 unit=A
